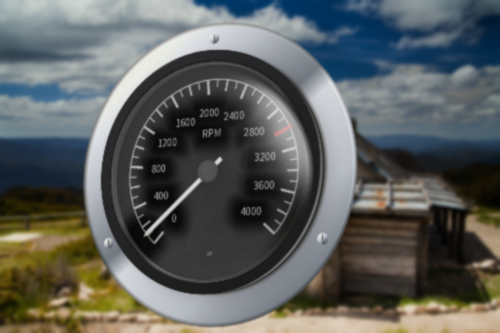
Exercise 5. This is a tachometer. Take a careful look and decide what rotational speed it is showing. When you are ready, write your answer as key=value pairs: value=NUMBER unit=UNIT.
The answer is value=100 unit=rpm
